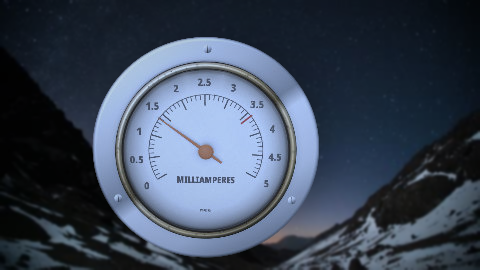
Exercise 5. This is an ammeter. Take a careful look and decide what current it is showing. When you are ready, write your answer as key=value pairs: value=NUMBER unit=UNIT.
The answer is value=1.4 unit=mA
